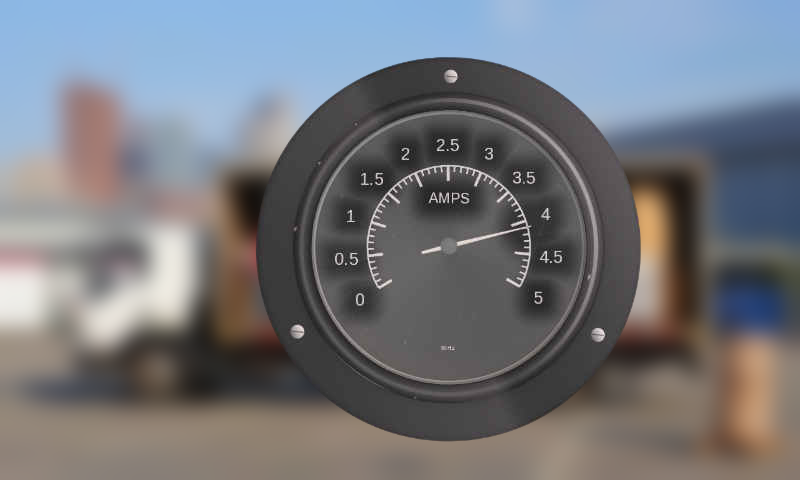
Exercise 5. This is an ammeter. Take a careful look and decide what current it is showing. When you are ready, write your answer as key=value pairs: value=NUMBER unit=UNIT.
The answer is value=4.1 unit=A
